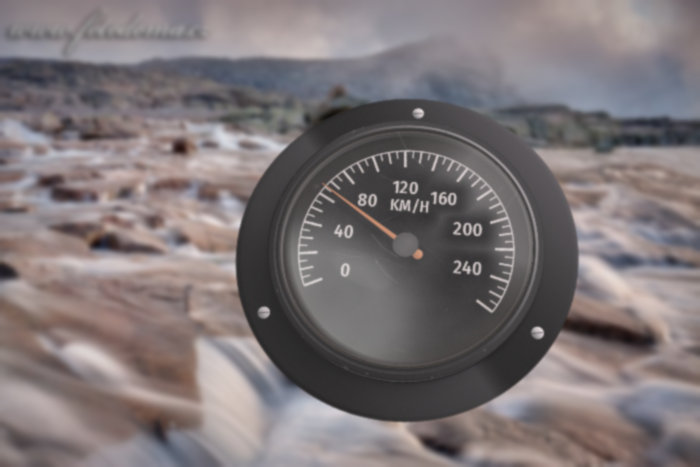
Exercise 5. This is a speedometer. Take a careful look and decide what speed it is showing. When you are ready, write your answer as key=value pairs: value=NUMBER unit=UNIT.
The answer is value=65 unit=km/h
